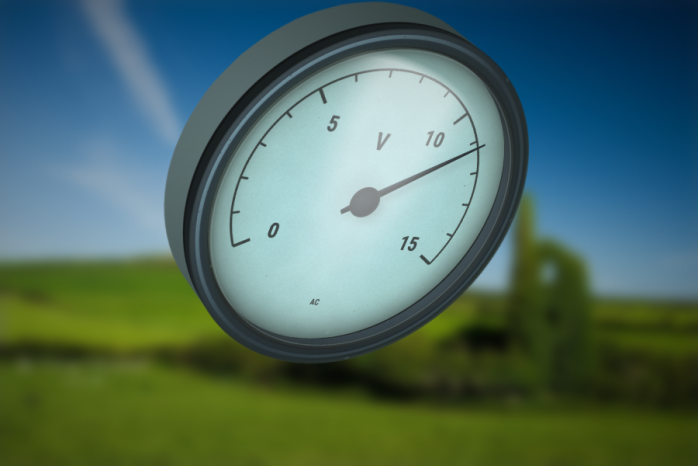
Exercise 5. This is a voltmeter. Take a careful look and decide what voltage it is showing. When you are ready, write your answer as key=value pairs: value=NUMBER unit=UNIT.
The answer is value=11 unit=V
